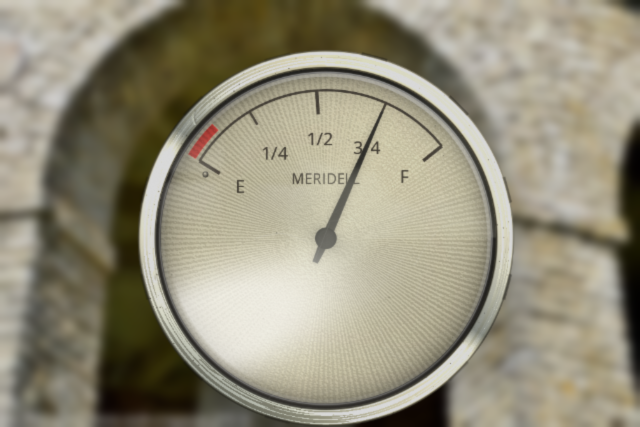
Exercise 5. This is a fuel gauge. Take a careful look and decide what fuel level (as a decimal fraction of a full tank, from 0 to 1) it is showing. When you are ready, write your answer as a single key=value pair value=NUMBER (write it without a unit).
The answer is value=0.75
